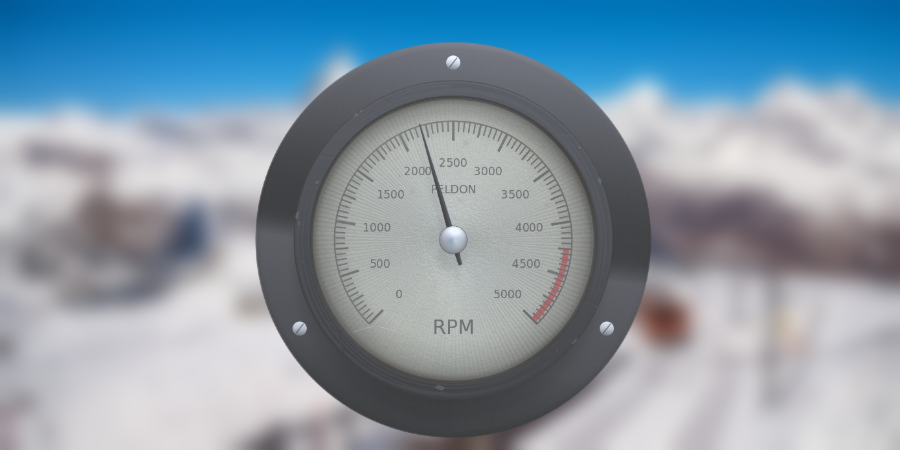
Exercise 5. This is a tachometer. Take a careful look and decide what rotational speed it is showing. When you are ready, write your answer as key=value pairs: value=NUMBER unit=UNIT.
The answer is value=2200 unit=rpm
